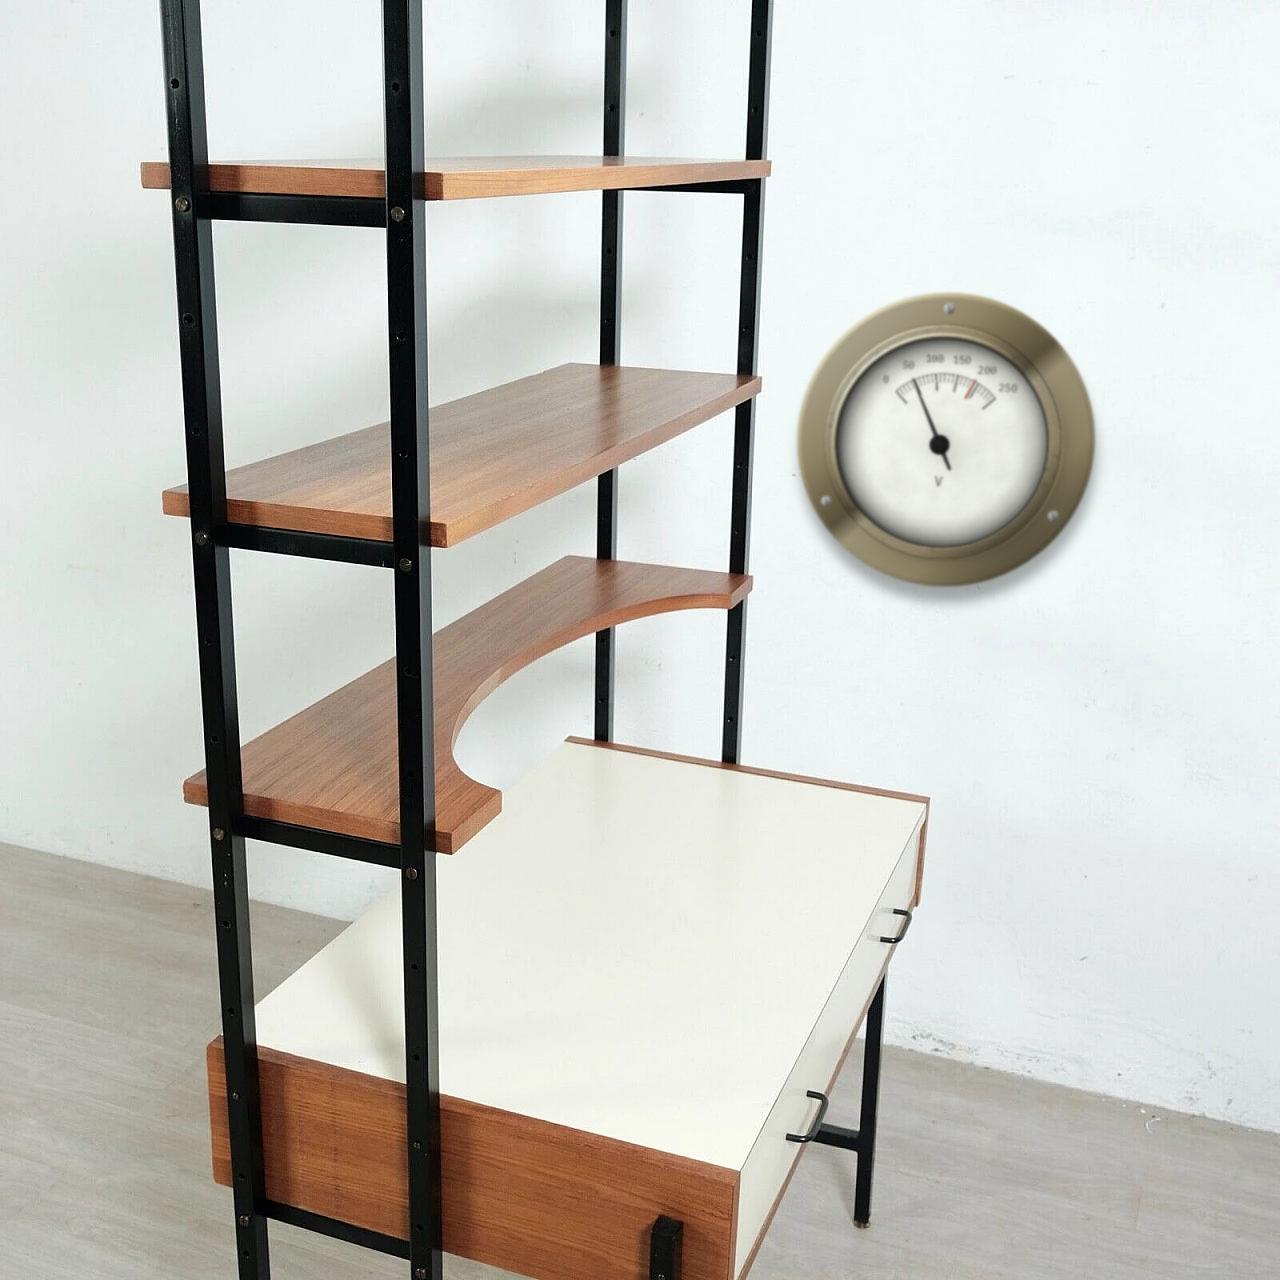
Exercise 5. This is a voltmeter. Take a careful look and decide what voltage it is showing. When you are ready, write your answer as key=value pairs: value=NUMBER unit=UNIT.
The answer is value=50 unit=V
